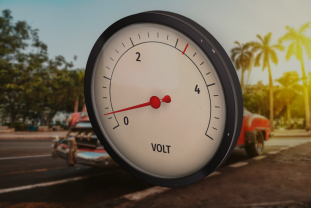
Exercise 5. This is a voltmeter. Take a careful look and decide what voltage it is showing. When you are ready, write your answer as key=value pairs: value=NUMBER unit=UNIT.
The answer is value=0.3 unit=V
